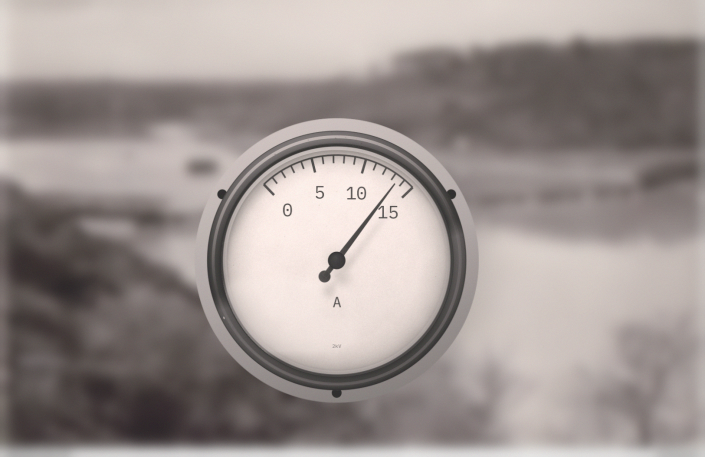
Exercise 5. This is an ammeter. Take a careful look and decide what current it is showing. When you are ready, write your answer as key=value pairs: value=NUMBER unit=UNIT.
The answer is value=13.5 unit=A
